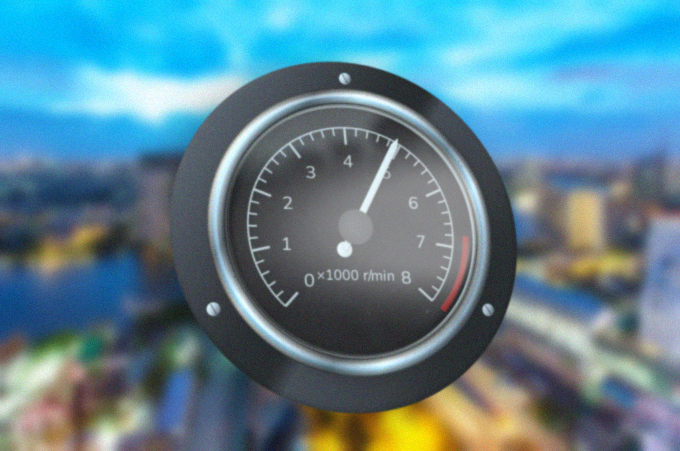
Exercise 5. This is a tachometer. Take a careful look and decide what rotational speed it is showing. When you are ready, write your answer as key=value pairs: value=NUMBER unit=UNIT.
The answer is value=4900 unit=rpm
